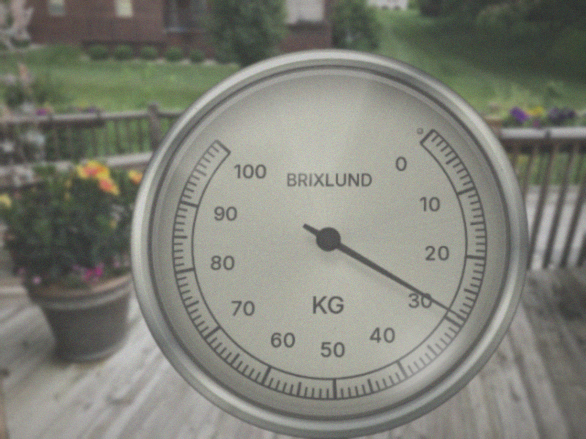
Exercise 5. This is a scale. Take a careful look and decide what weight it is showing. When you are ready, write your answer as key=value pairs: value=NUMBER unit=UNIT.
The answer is value=29 unit=kg
